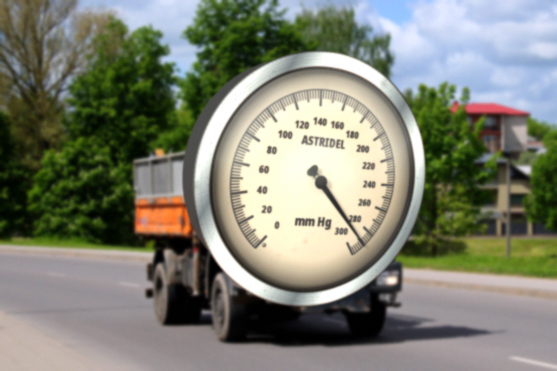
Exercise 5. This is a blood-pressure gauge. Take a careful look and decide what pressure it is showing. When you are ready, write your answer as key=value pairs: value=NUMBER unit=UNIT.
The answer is value=290 unit=mmHg
